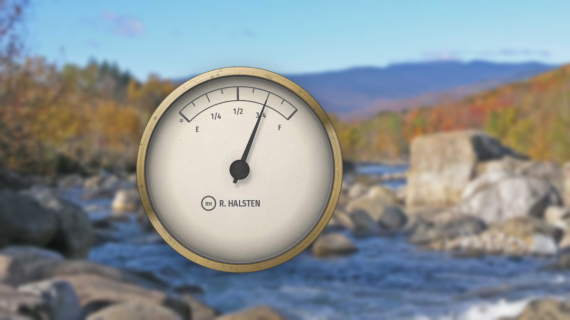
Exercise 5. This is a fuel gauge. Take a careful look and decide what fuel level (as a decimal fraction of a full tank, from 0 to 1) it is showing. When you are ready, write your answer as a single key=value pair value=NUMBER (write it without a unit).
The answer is value=0.75
